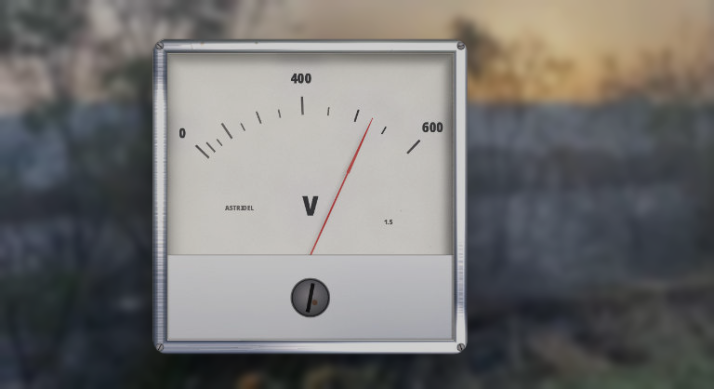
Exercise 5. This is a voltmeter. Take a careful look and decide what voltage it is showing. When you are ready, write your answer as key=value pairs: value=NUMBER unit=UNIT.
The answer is value=525 unit=V
